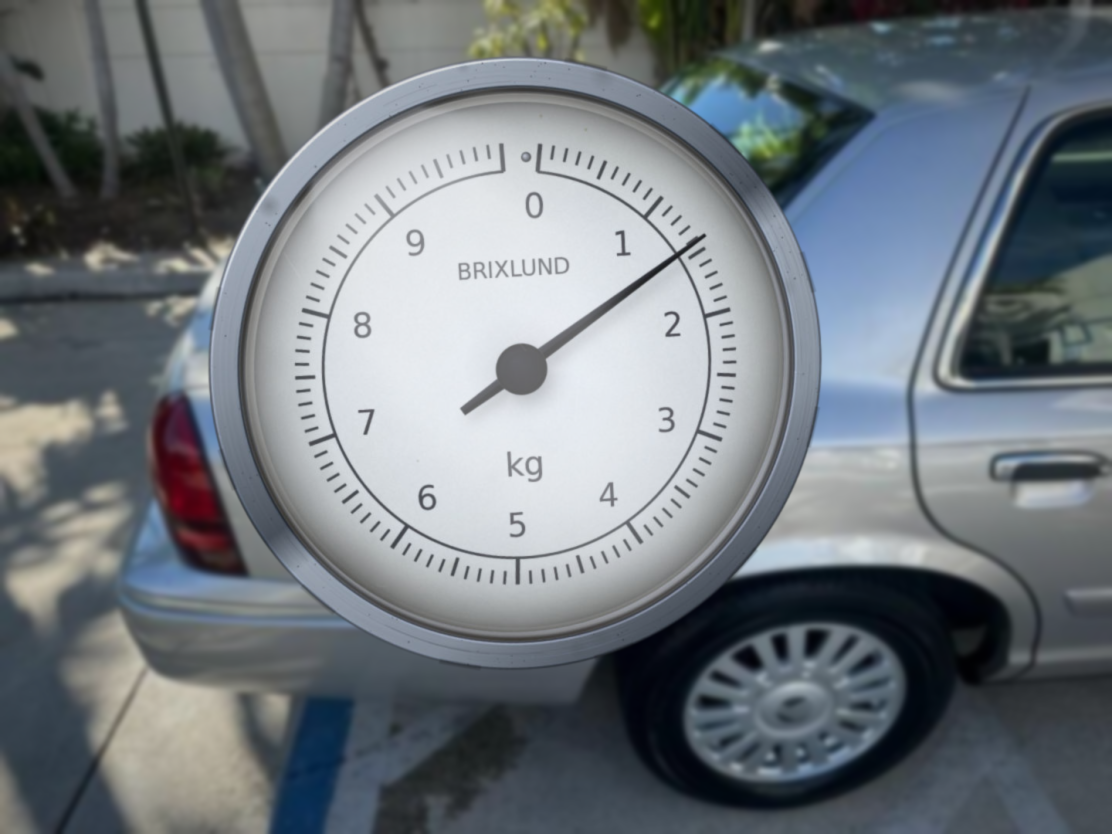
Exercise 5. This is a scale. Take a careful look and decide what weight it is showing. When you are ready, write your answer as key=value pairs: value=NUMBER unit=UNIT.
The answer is value=1.4 unit=kg
